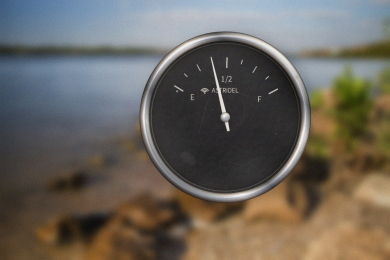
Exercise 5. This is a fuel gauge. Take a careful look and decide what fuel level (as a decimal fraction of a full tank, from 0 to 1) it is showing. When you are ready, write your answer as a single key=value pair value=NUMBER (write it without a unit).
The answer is value=0.375
